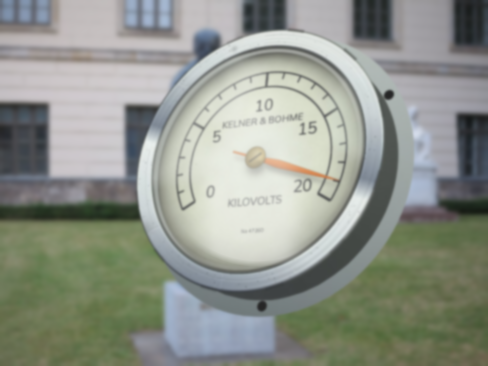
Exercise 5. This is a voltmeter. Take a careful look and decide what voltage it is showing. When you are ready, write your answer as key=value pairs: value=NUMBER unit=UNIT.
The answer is value=19 unit=kV
